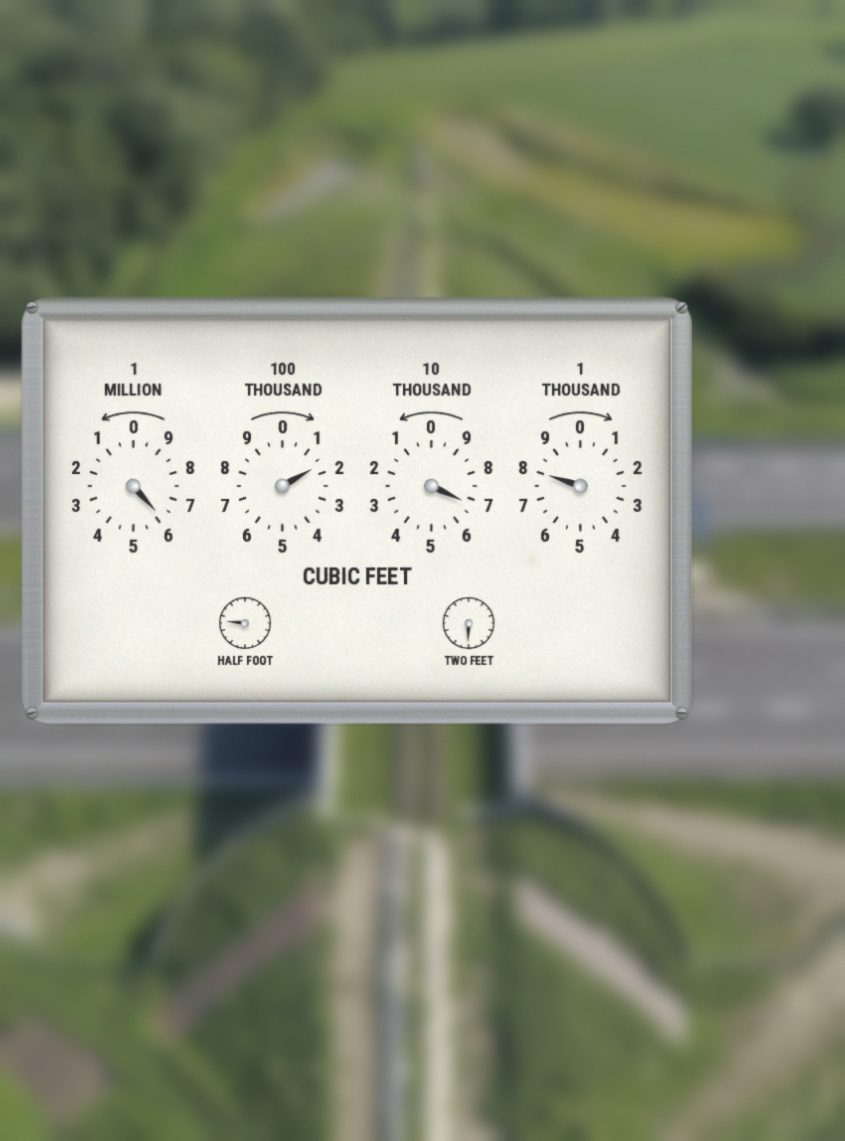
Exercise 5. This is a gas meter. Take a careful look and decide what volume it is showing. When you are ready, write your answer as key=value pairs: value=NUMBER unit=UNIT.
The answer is value=616800 unit=ft³
